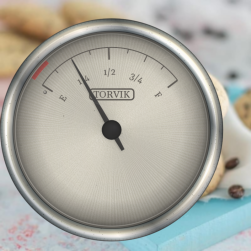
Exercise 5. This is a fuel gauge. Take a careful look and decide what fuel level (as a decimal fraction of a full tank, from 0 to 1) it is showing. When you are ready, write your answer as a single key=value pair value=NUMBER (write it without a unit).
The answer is value=0.25
